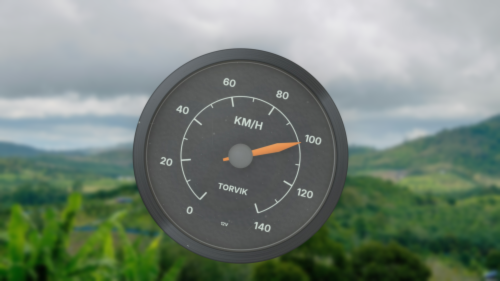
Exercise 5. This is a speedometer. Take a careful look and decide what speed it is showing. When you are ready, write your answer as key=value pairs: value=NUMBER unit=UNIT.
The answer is value=100 unit=km/h
